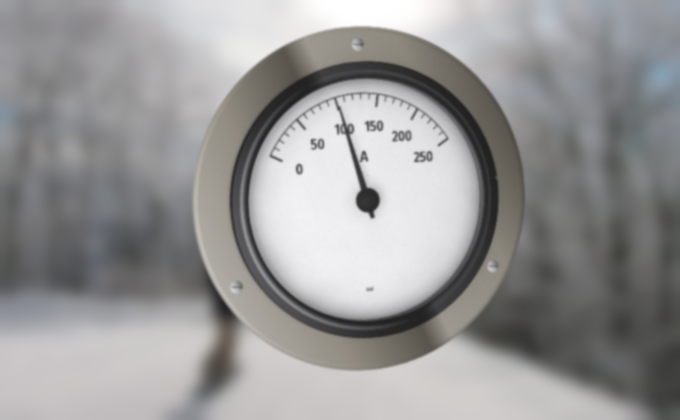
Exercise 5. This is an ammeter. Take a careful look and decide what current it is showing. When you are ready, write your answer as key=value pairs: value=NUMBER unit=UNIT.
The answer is value=100 unit=A
